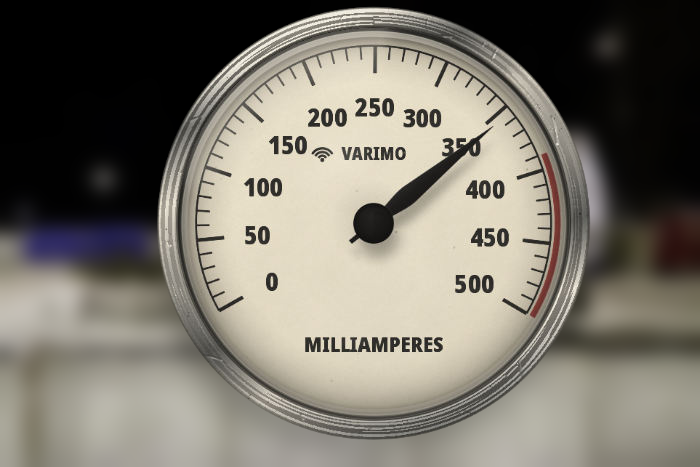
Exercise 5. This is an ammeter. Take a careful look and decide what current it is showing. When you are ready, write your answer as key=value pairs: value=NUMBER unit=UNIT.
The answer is value=355 unit=mA
